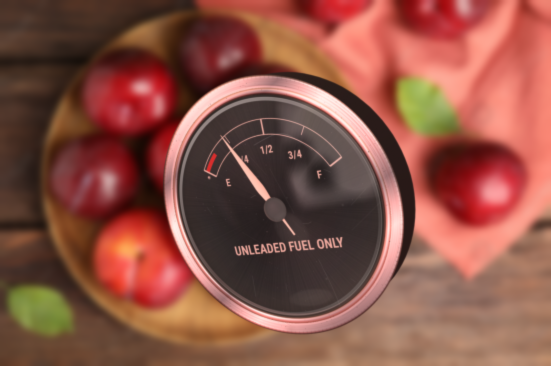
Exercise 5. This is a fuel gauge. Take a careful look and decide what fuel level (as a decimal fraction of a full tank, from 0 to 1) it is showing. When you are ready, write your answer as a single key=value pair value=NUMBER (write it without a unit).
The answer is value=0.25
